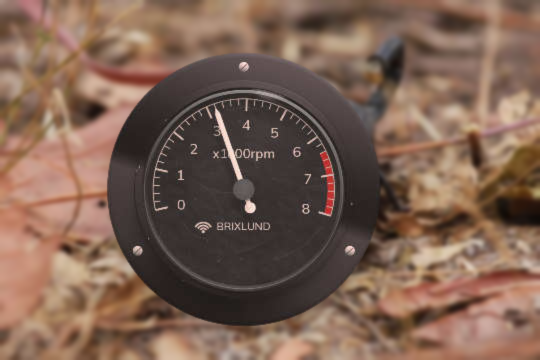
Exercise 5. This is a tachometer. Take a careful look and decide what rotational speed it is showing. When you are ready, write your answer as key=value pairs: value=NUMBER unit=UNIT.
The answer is value=3200 unit=rpm
